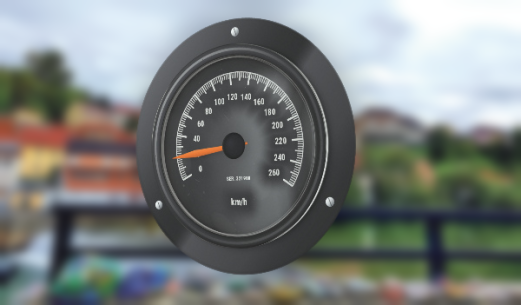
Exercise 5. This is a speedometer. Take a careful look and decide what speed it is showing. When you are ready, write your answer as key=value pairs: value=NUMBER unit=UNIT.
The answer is value=20 unit=km/h
